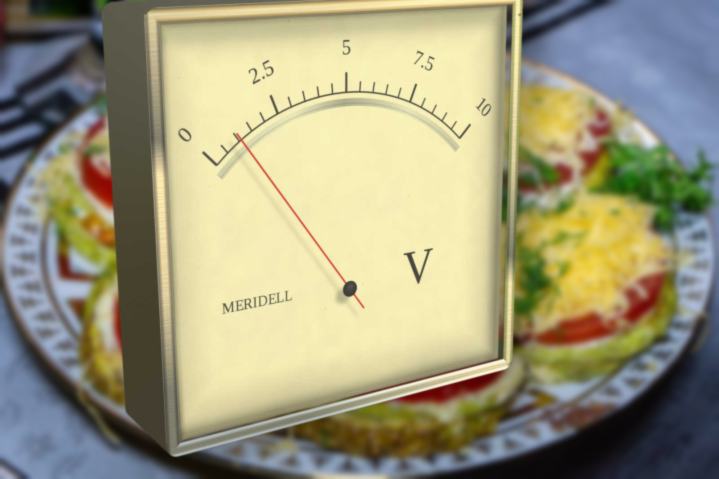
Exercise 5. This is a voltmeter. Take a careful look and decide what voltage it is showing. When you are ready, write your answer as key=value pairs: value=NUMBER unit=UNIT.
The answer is value=1 unit=V
